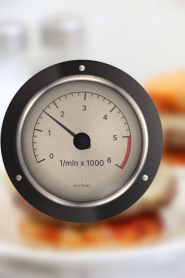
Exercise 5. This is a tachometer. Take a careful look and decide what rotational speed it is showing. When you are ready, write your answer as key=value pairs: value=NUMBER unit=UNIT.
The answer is value=1600 unit=rpm
